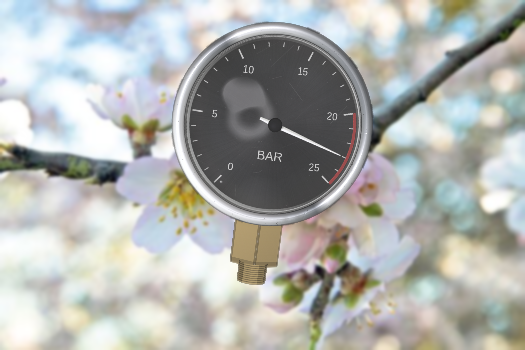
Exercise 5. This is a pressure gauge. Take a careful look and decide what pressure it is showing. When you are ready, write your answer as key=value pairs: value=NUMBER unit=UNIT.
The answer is value=23 unit=bar
